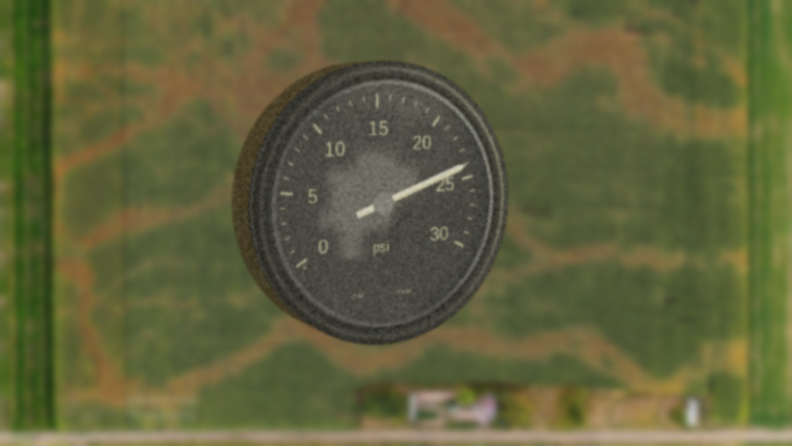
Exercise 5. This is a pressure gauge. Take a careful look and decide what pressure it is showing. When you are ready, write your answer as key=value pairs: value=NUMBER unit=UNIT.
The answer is value=24 unit=psi
